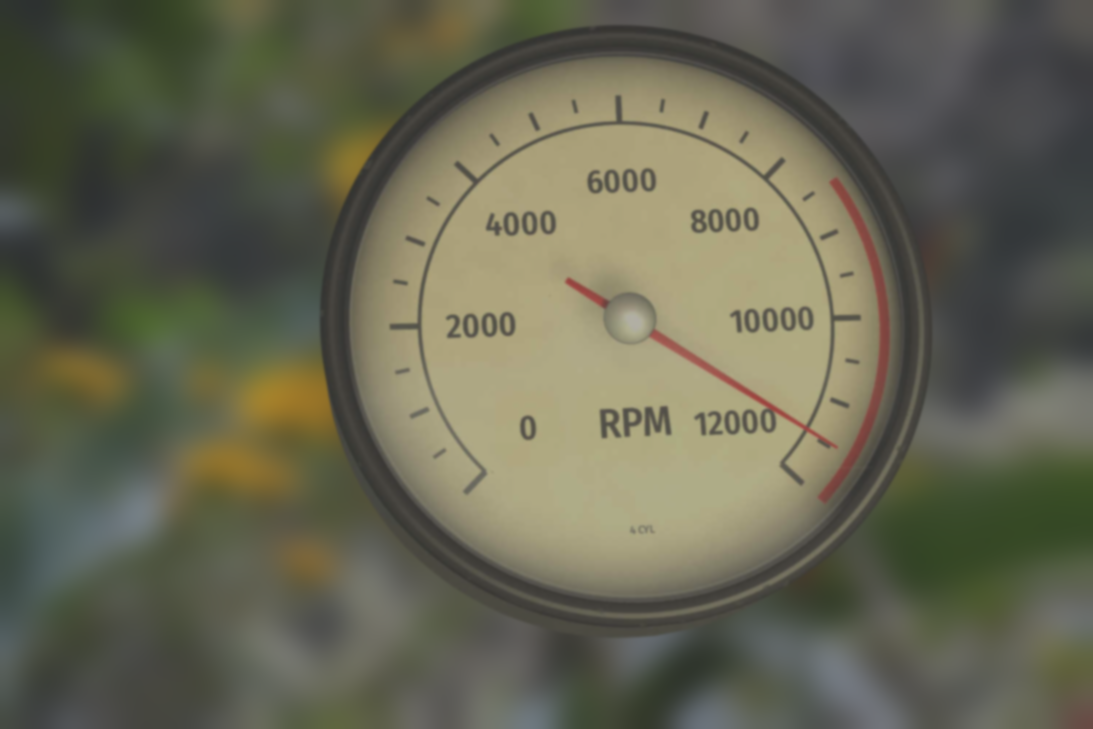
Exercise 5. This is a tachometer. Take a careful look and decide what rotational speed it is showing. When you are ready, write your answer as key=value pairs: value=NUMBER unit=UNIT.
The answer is value=11500 unit=rpm
